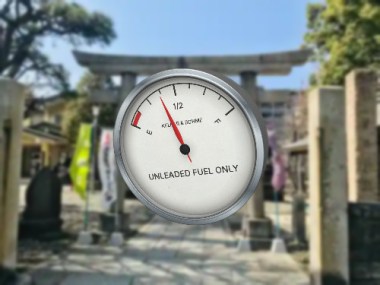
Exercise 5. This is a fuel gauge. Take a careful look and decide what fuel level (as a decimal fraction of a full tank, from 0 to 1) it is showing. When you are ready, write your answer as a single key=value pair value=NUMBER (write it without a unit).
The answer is value=0.375
